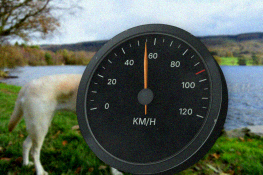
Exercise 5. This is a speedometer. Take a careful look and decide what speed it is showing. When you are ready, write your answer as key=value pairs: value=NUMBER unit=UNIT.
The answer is value=55 unit=km/h
